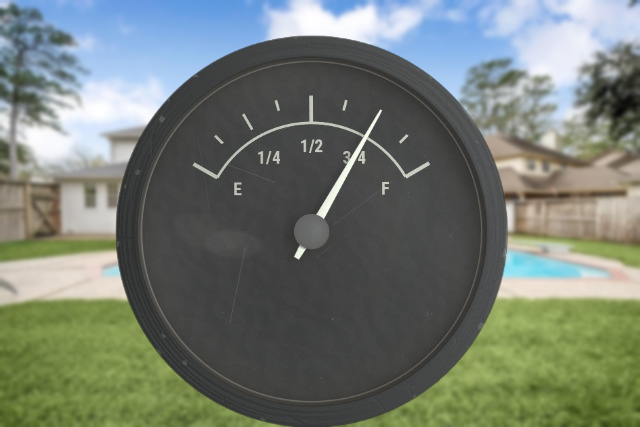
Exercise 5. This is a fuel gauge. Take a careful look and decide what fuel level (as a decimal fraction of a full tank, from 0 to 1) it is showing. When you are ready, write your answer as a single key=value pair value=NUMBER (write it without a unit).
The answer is value=0.75
